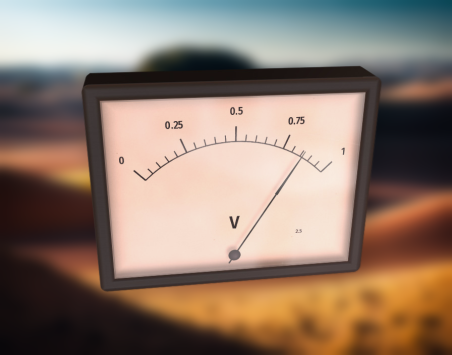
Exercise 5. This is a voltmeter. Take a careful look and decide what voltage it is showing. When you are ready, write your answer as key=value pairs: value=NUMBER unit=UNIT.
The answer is value=0.85 unit=V
